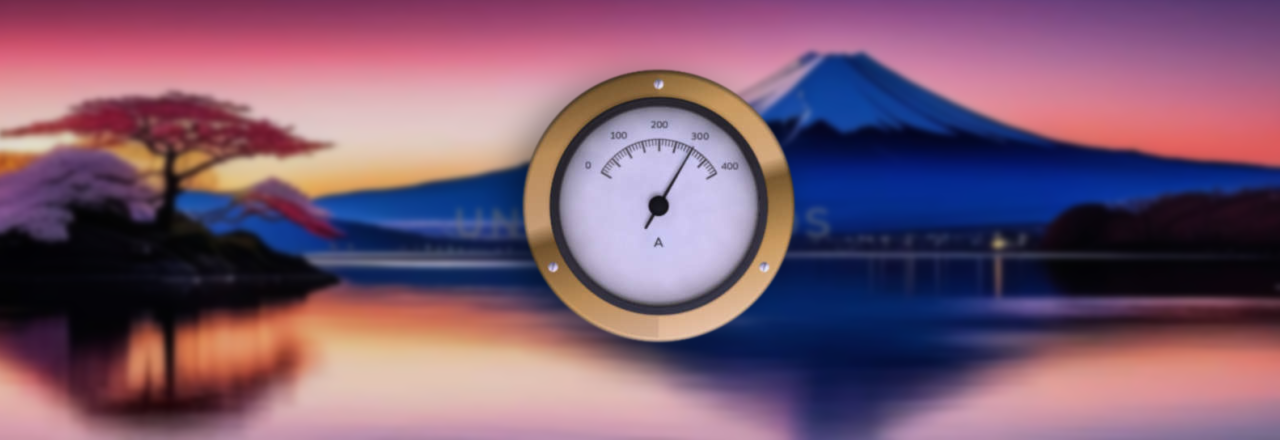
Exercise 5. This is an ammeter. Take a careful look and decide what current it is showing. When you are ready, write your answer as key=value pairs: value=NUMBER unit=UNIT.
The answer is value=300 unit=A
